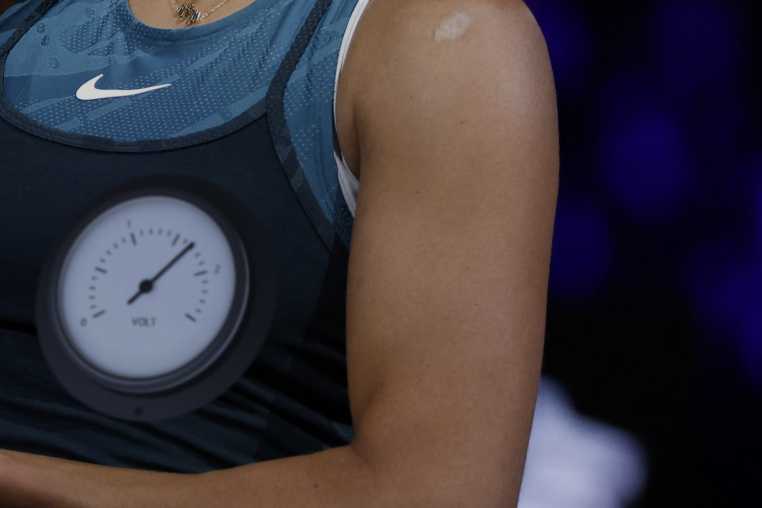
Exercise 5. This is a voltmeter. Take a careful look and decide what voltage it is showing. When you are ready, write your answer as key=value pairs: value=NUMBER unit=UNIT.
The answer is value=1.7 unit=V
